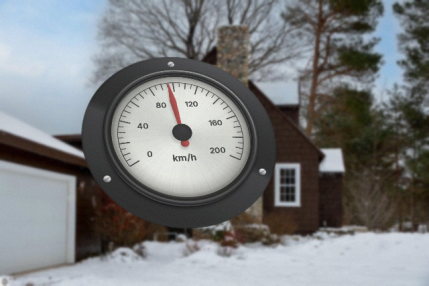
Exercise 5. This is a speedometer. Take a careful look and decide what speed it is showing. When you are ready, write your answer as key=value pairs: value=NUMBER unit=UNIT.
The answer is value=95 unit=km/h
